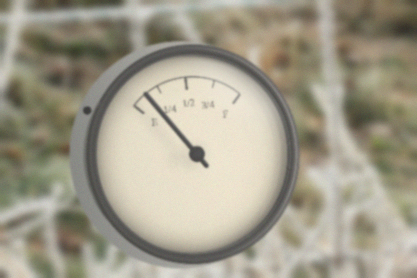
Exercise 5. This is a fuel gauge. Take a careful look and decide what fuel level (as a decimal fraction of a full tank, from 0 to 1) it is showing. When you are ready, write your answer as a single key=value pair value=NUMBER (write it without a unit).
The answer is value=0.125
